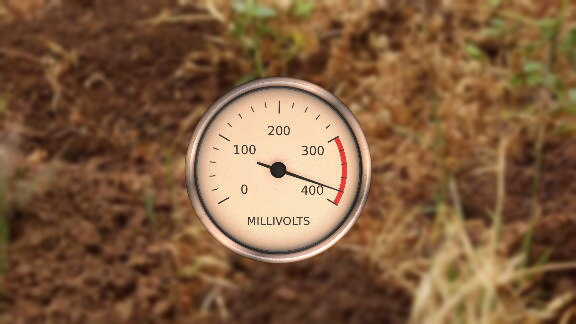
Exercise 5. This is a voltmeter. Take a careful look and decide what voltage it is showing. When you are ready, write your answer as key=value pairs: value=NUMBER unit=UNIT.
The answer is value=380 unit=mV
